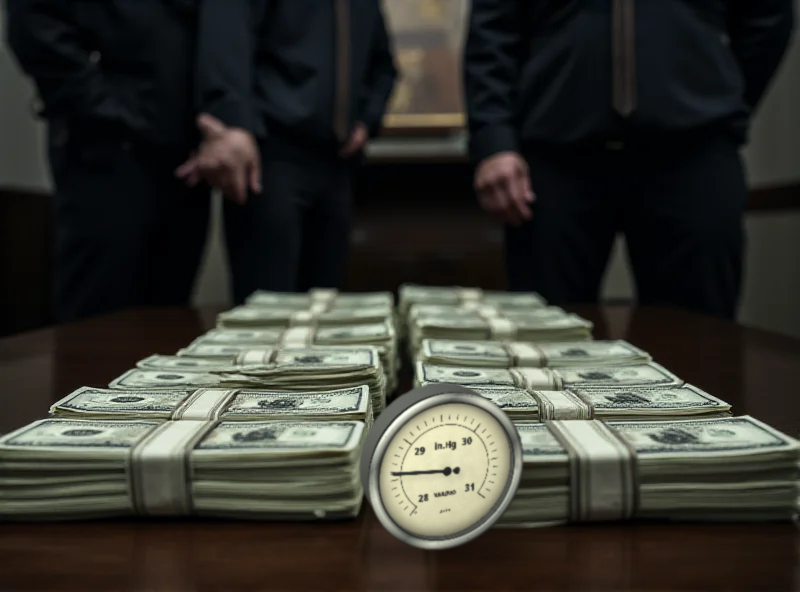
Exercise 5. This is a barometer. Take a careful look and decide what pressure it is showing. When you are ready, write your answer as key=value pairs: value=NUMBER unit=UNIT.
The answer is value=28.6 unit=inHg
